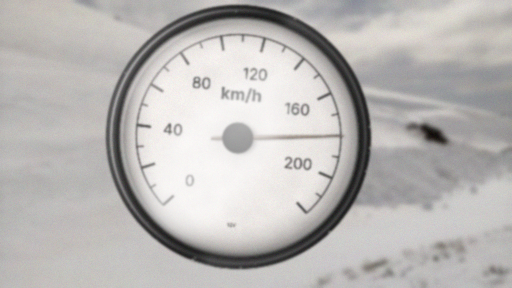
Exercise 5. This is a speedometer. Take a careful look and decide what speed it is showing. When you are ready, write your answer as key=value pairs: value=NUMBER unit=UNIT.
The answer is value=180 unit=km/h
